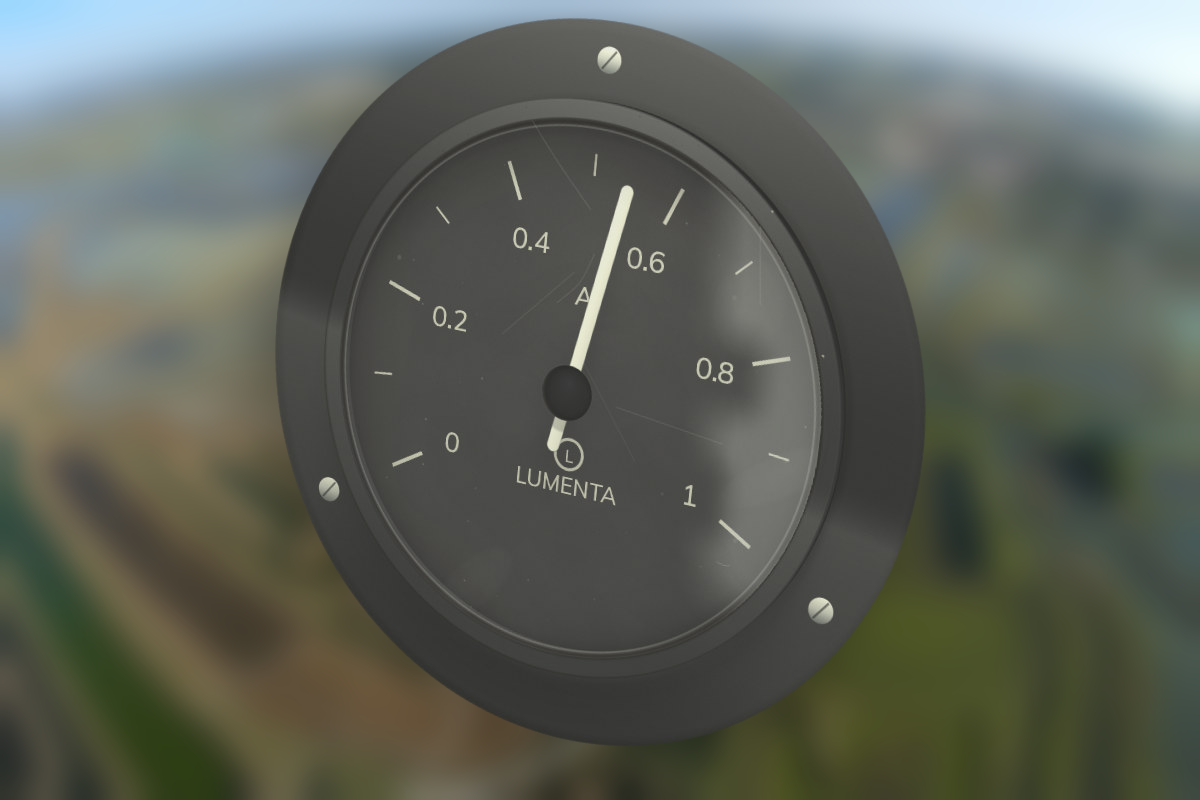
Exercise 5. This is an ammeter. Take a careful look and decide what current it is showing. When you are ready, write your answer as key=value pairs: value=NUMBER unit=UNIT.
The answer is value=0.55 unit=A
